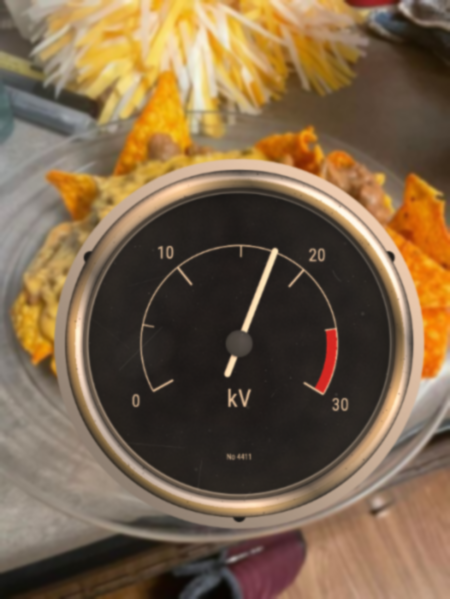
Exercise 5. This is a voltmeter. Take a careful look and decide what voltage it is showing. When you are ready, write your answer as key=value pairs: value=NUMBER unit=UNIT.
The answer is value=17.5 unit=kV
